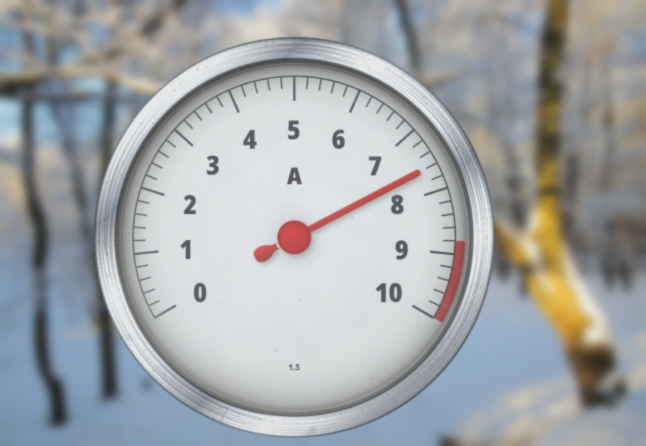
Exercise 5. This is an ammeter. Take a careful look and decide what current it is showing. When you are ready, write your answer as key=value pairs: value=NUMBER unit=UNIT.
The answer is value=7.6 unit=A
